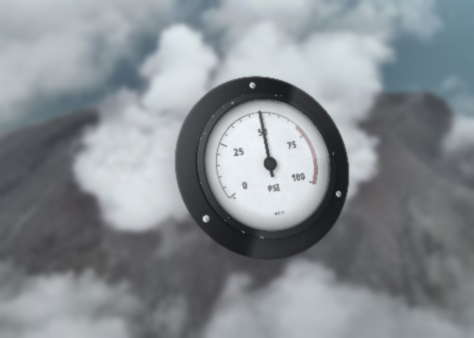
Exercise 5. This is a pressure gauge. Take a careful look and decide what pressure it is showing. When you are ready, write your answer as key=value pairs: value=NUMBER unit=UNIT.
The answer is value=50 unit=psi
